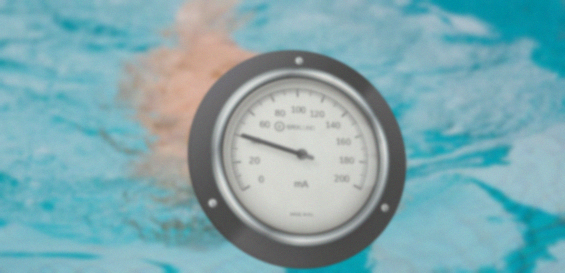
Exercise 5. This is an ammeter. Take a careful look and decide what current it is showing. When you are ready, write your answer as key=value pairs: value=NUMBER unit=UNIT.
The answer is value=40 unit=mA
